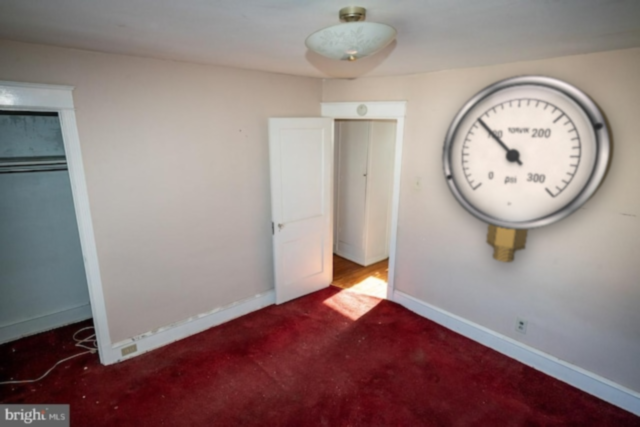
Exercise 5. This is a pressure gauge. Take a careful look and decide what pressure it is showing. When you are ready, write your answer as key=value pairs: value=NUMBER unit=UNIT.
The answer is value=100 unit=psi
